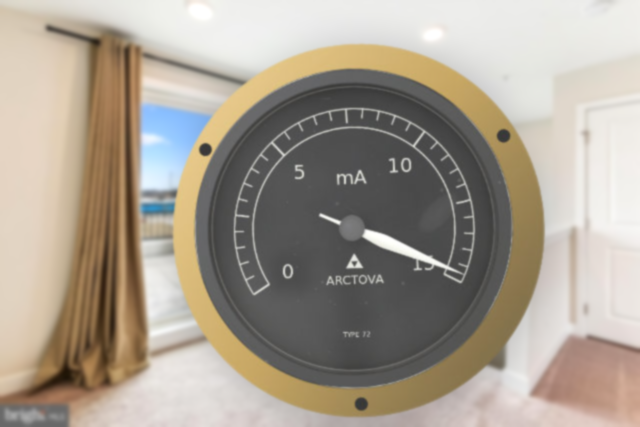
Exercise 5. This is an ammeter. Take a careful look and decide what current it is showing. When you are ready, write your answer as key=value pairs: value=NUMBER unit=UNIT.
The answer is value=14.75 unit=mA
